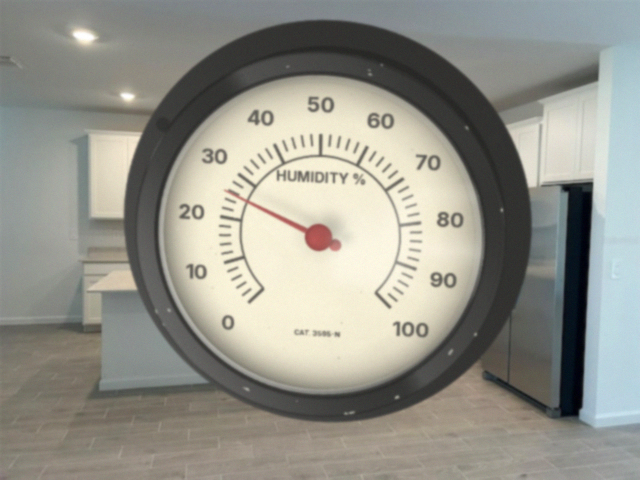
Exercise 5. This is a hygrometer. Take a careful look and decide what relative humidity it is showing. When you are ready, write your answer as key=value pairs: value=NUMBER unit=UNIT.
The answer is value=26 unit=%
